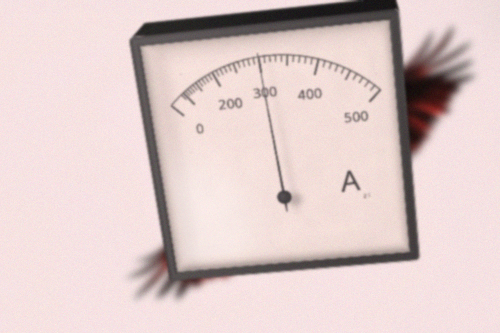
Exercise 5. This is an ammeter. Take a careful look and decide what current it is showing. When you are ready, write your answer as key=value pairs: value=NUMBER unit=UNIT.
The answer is value=300 unit=A
